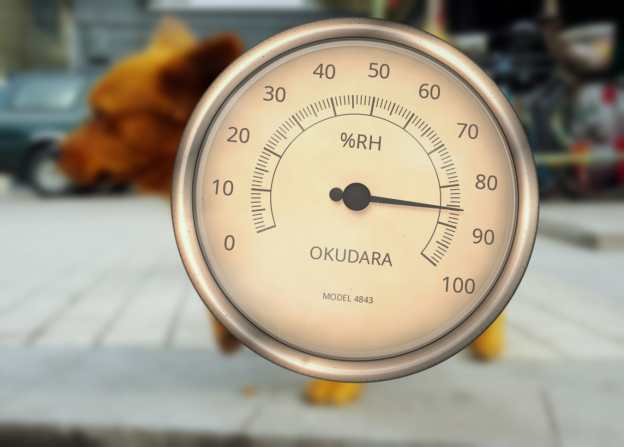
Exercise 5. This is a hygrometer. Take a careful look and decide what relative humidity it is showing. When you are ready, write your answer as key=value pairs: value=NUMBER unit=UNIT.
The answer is value=86 unit=%
